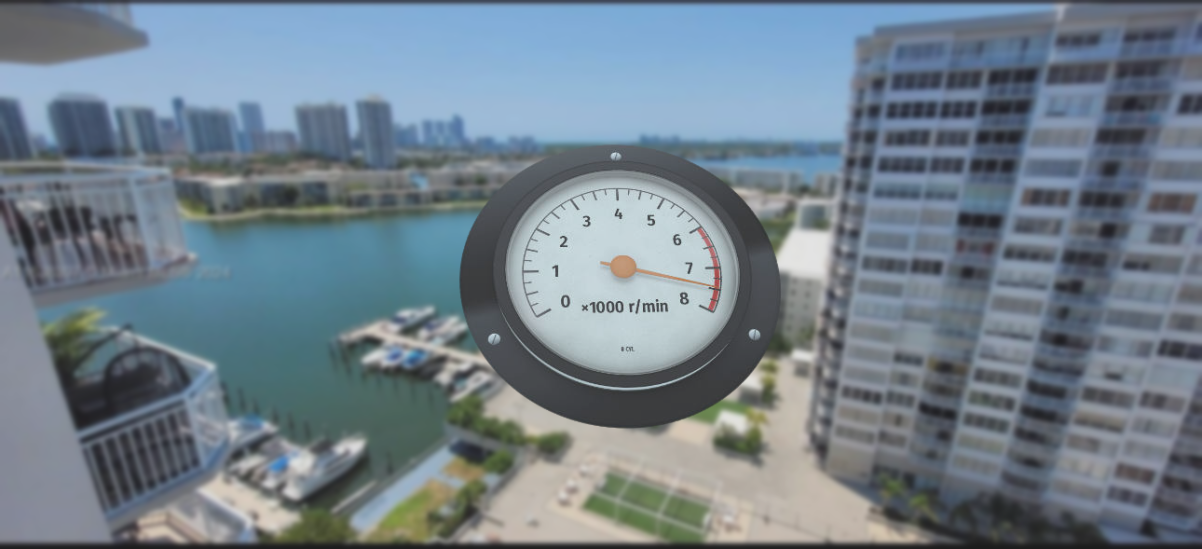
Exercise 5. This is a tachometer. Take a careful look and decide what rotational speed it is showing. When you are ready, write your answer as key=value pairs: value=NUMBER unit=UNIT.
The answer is value=7500 unit=rpm
